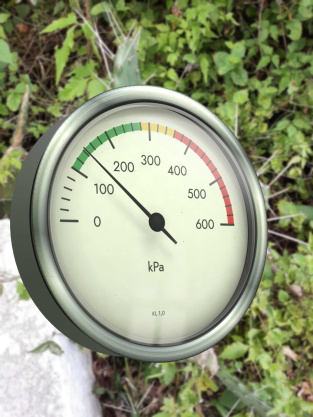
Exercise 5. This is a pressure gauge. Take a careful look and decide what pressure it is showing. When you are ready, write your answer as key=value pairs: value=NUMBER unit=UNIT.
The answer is value=140 unit=kPa
